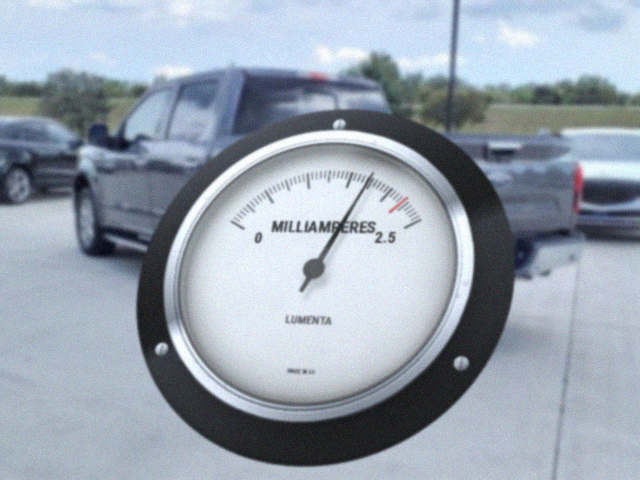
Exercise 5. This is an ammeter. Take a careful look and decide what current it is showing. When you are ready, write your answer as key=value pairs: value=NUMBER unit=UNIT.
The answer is value=1.75 unit=mA
